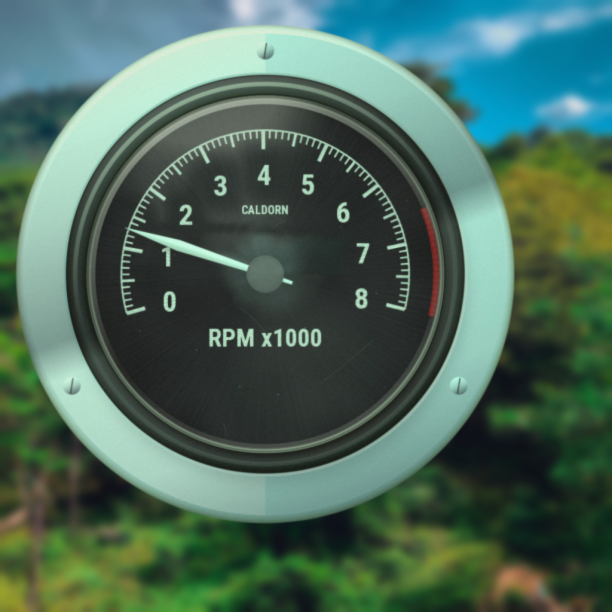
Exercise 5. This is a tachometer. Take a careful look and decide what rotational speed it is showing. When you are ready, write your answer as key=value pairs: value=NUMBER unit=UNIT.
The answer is value=1300 unit=rpm
